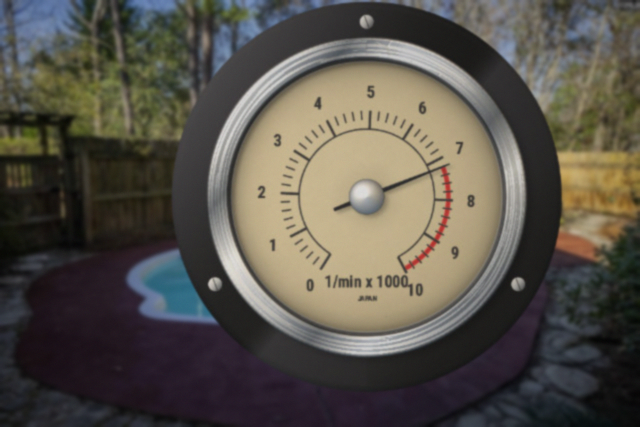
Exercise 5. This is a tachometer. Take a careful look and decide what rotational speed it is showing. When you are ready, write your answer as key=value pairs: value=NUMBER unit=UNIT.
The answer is value=7200 unit=rpm
